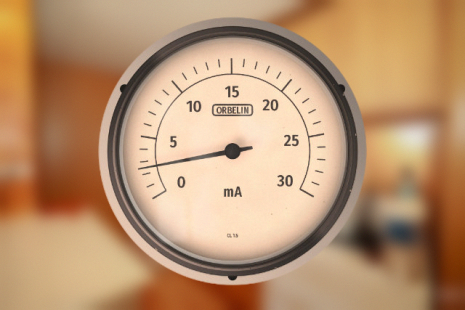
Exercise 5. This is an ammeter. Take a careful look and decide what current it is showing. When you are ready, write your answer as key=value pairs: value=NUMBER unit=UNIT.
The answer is value=2.5 unit=mA
